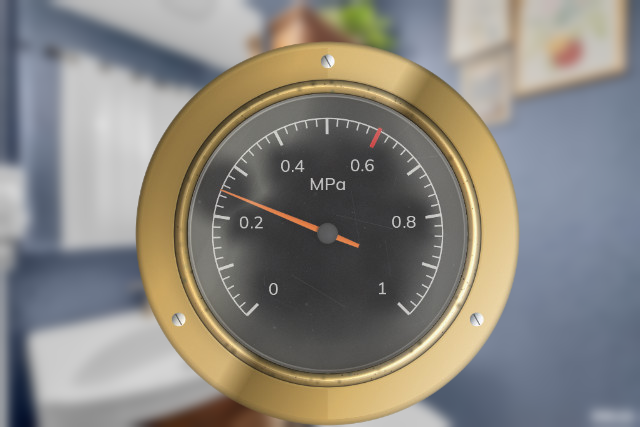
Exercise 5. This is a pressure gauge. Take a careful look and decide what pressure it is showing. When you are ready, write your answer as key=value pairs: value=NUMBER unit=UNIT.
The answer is value=0.25 unit=MPa
